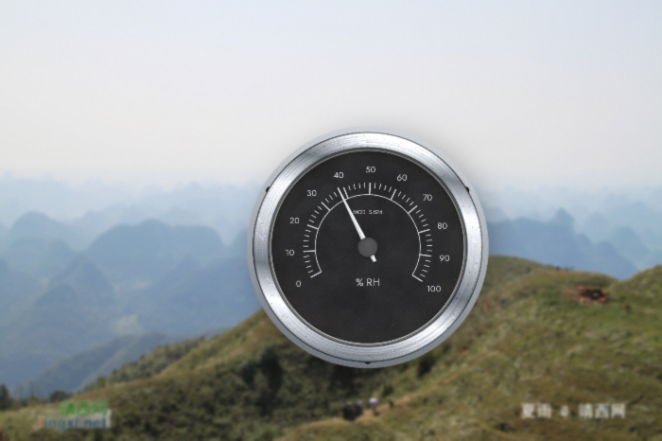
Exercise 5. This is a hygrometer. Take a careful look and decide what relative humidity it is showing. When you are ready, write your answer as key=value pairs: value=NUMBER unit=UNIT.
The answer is value=38 unit=%
